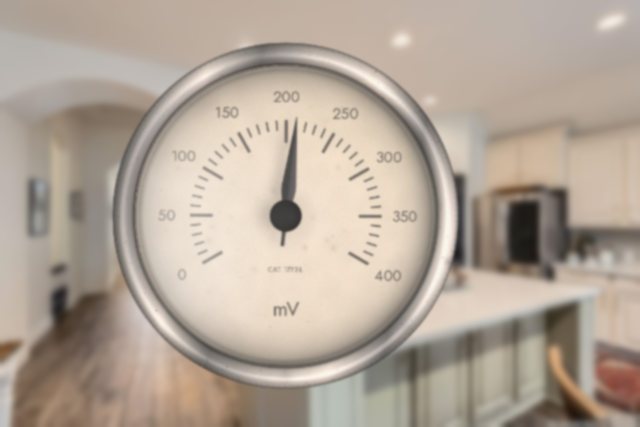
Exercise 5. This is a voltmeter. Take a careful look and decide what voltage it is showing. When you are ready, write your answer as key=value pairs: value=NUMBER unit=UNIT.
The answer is value=210 unit=mV
